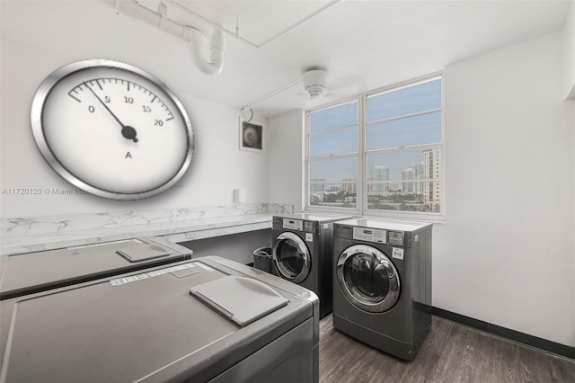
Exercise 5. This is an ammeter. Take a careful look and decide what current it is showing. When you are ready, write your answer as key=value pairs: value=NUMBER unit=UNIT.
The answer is value=3 unit=A
